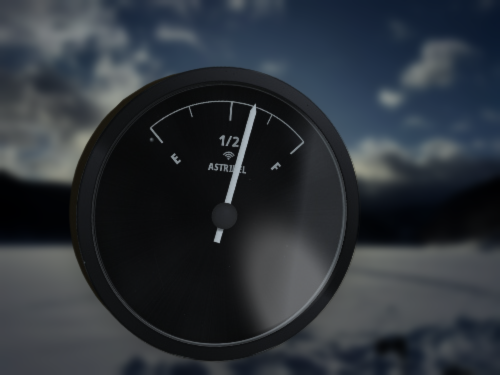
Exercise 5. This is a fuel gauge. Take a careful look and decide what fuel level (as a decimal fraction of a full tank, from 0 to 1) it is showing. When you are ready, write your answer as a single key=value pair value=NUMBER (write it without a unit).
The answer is value=0.625
